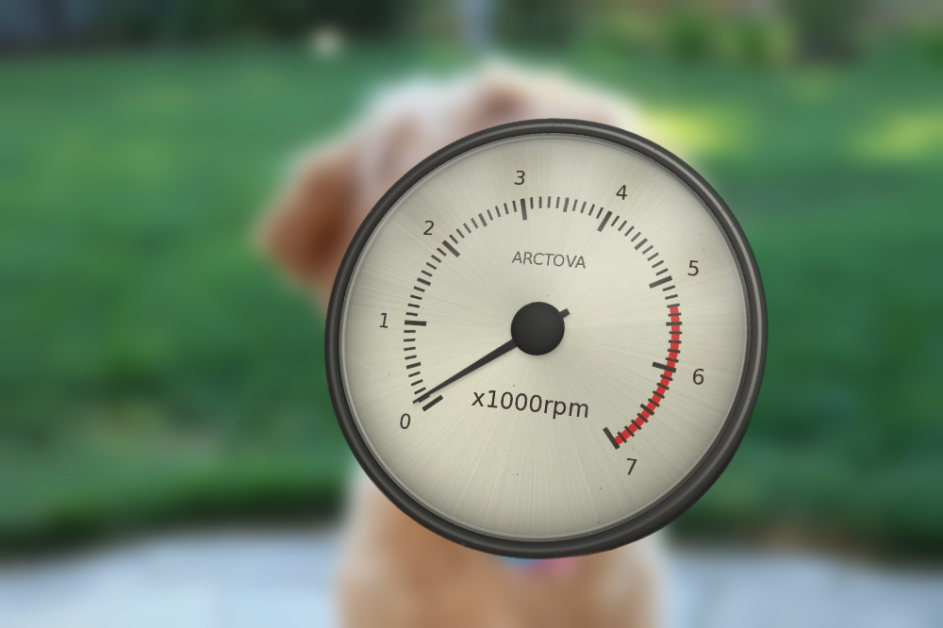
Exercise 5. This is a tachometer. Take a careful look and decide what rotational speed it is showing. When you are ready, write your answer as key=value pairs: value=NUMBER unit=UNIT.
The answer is value=100 unit=rpm
